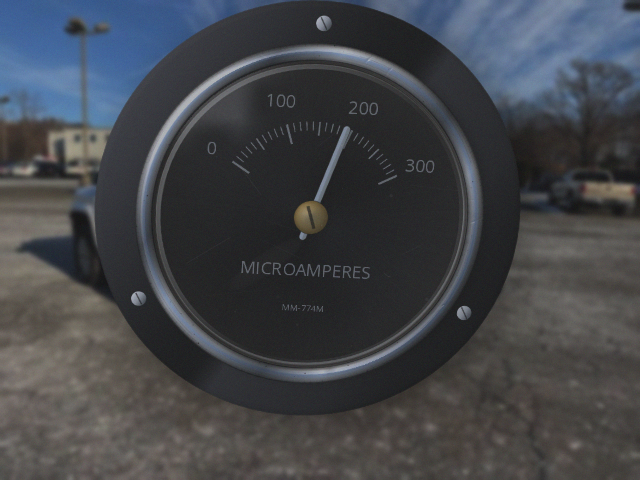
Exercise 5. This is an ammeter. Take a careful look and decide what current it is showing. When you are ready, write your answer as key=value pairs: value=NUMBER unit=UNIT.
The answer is value=190 unit=µA
